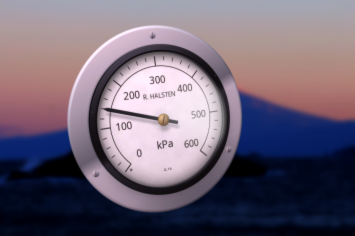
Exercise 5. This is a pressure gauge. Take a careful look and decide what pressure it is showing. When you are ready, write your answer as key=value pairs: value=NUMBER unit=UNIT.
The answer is value=140 unit=kPa
